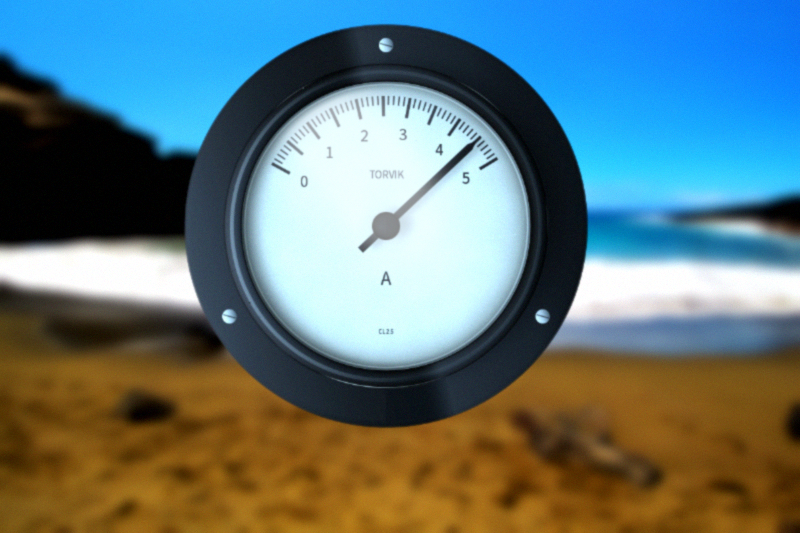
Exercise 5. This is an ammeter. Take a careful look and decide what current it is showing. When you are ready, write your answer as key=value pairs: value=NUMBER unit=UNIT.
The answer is value=4.5 unit=A
